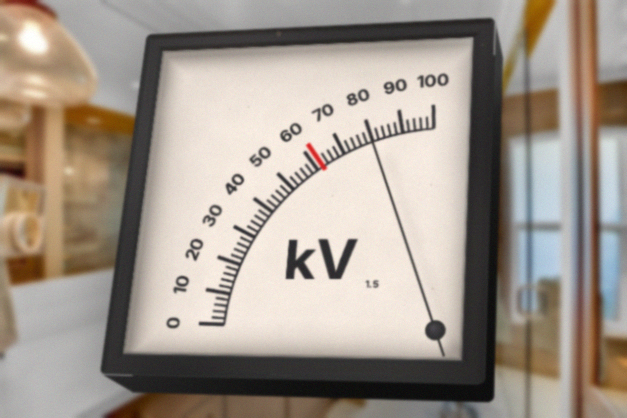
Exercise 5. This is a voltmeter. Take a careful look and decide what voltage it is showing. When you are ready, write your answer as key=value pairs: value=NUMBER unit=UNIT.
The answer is value=80 unit=kV
